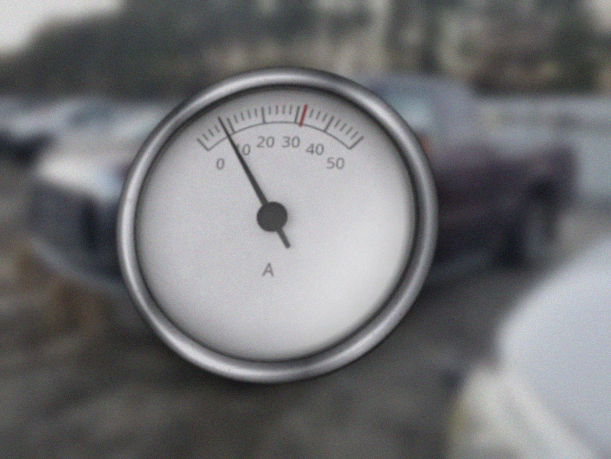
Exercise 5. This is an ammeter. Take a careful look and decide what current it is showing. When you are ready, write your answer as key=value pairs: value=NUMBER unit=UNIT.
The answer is value=8 unit=A
